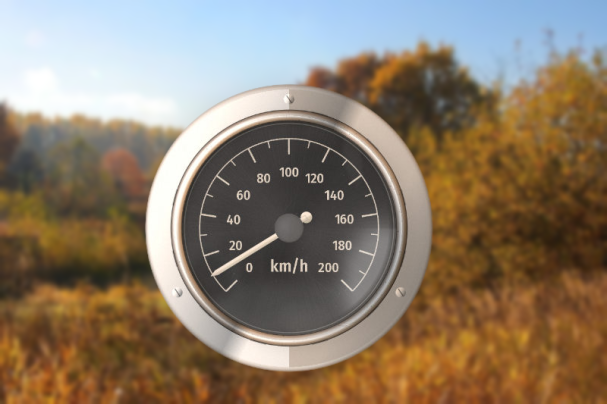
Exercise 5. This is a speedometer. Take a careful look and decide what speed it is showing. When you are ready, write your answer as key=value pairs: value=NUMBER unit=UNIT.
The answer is value=10 unit=km/h
